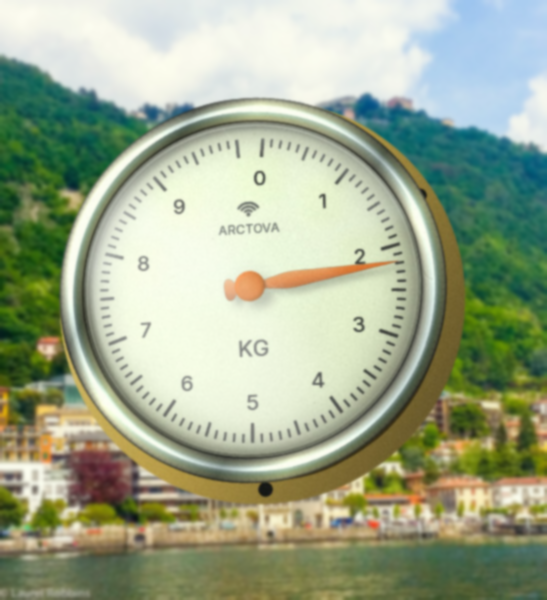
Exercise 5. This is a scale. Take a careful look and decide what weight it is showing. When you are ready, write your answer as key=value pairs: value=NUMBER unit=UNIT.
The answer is value=2.2 unit=kg
